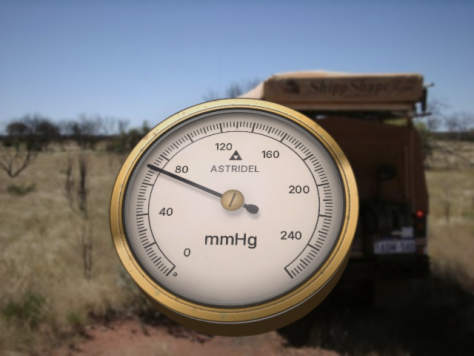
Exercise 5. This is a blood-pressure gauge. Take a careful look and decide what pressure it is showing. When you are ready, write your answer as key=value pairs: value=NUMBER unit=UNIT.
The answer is value=70 unit=mmHg
